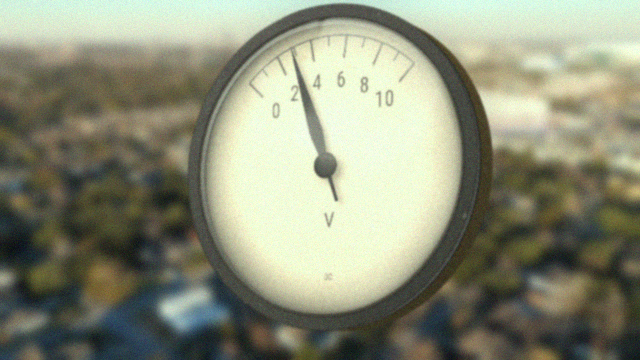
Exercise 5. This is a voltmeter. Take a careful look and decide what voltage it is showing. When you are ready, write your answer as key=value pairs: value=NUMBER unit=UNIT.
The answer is value=3 unit=V
